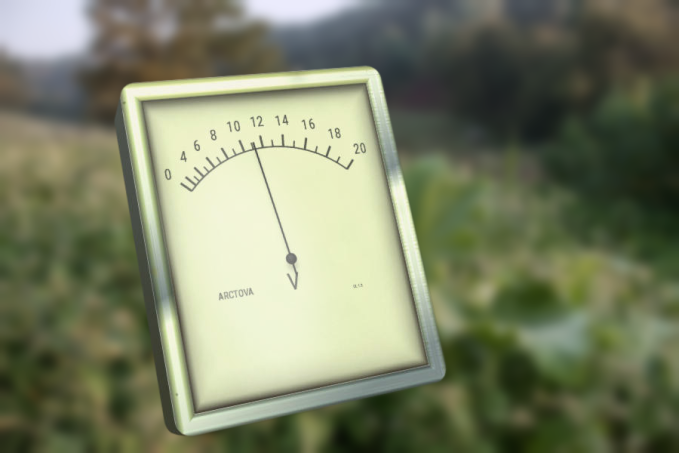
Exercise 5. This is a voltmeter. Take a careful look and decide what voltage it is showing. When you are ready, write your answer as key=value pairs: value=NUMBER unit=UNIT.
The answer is value=11 unit=V
